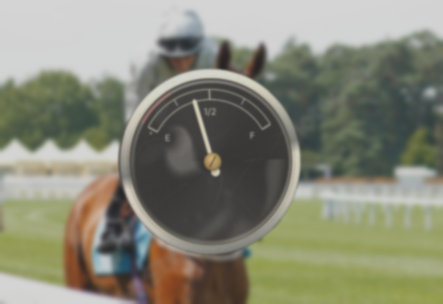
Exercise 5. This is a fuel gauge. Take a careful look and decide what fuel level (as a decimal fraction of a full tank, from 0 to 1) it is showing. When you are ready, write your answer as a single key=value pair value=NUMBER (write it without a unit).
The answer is value=0.375
